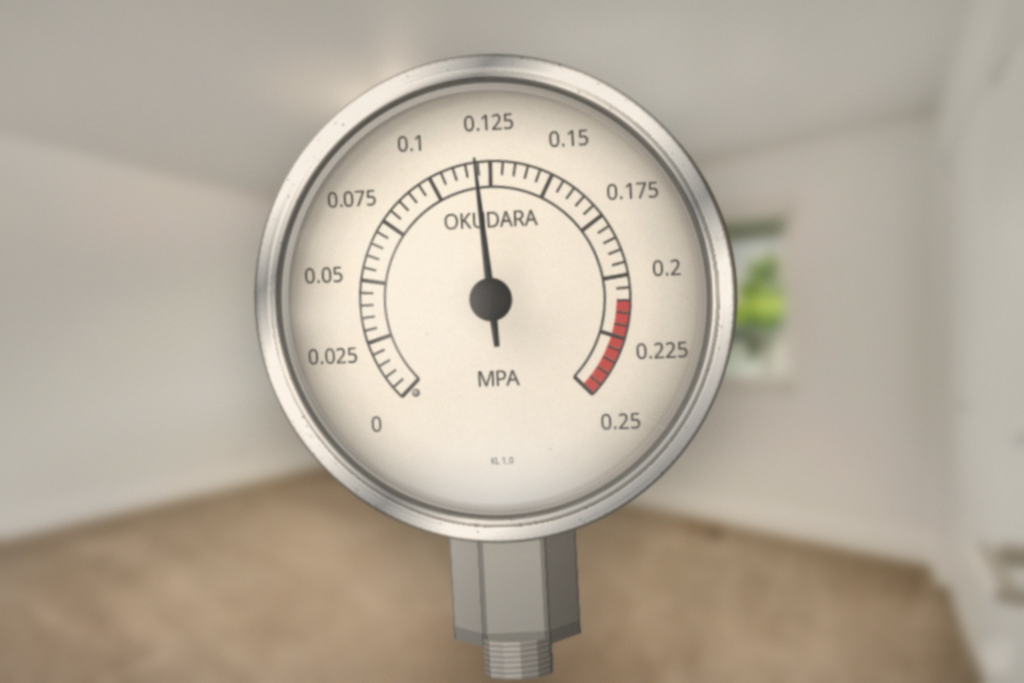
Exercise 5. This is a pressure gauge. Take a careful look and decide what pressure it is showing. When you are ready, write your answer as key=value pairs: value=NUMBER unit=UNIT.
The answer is value=0.12 unit=MPa
